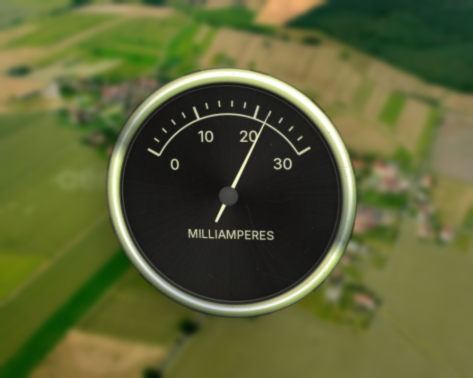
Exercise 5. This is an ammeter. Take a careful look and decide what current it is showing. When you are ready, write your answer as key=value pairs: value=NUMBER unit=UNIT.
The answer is value=22 unit=mA
